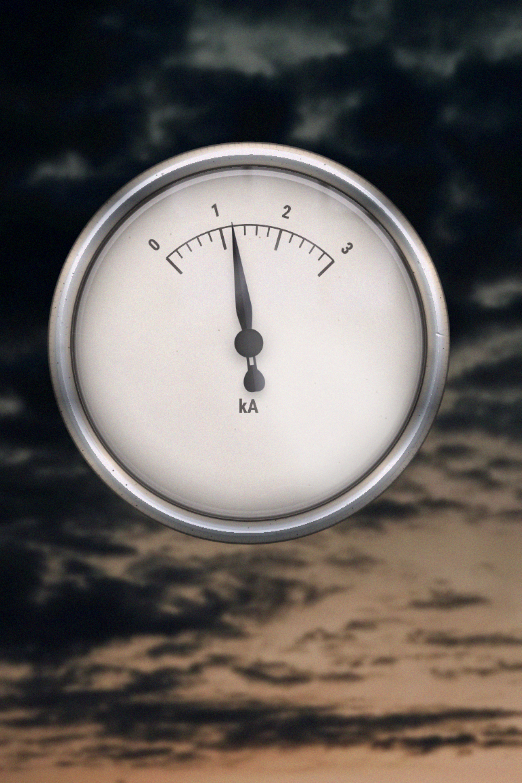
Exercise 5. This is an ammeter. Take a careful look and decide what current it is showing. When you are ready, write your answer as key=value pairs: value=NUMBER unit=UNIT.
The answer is value=1.2 unit=kA
